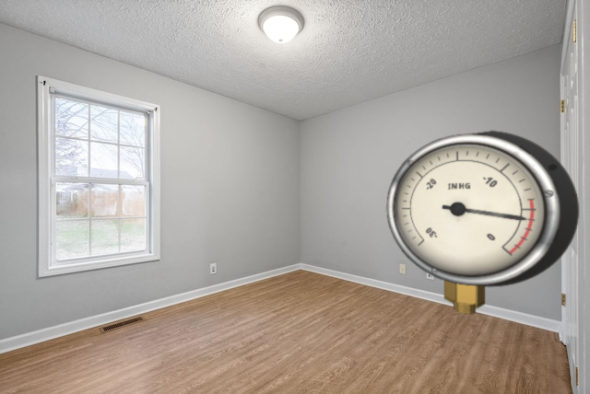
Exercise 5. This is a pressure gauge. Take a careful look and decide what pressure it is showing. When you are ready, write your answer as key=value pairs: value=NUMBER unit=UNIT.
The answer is value=-4 unit=inHg
